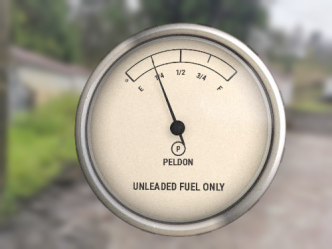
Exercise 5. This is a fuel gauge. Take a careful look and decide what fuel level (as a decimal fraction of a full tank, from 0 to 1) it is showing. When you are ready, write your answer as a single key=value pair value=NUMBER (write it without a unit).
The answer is value=0.25
